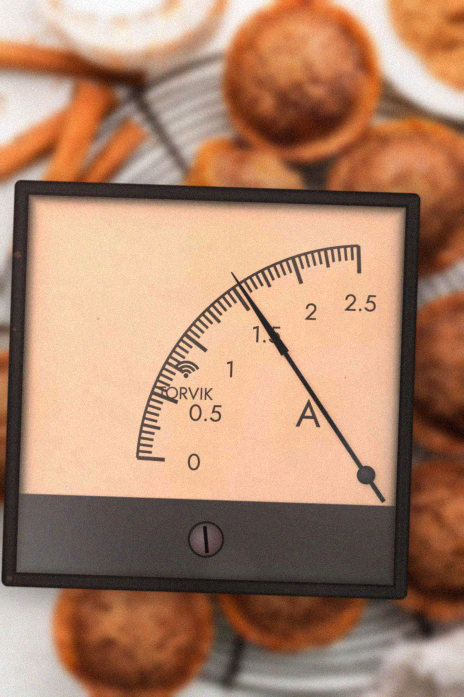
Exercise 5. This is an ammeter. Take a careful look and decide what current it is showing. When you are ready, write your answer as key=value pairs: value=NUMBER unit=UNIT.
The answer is value=1.55 unit=A
